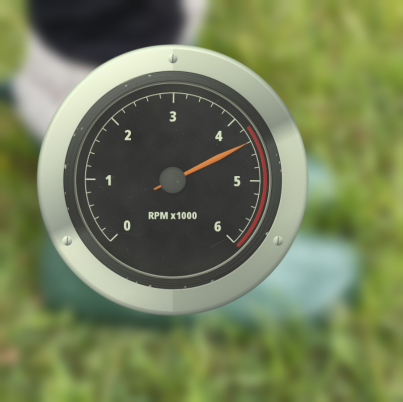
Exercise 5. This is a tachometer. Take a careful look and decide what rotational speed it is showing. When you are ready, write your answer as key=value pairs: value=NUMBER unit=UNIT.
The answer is value=4400 unit=rpm
